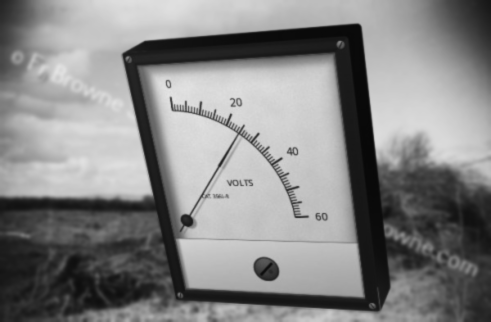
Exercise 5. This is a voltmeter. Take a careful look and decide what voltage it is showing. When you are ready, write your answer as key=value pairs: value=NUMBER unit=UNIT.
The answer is value=25 unit=V
